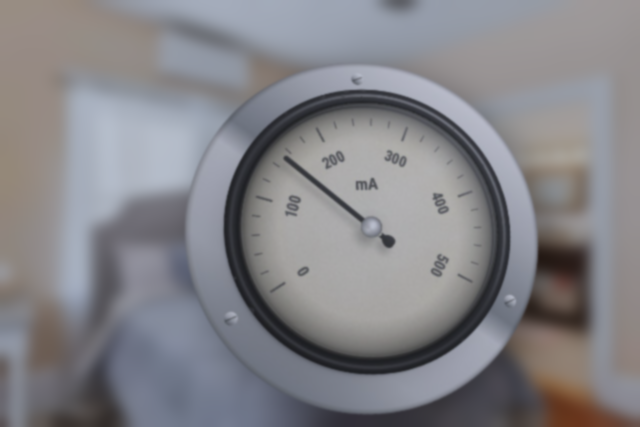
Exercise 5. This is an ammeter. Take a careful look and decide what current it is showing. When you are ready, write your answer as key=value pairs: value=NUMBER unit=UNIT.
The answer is value=150 unit=mA
